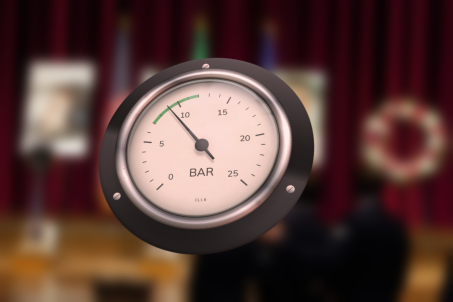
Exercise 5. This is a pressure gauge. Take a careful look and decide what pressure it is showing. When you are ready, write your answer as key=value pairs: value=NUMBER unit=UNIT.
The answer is value=9 unit=bar
